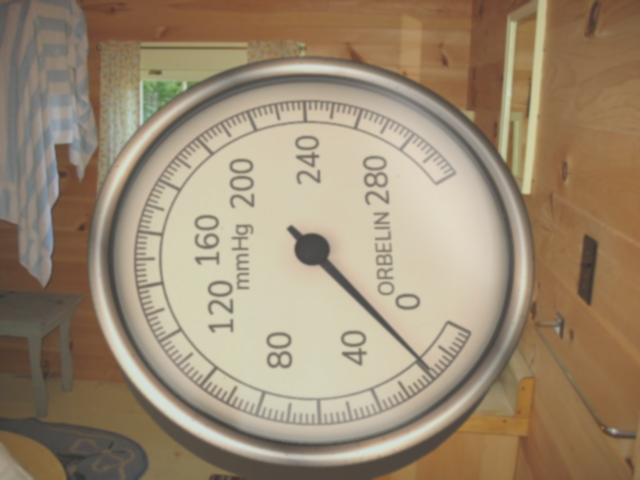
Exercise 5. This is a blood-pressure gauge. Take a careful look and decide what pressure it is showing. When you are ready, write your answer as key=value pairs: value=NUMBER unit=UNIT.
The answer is value=20 unit=mmHg
